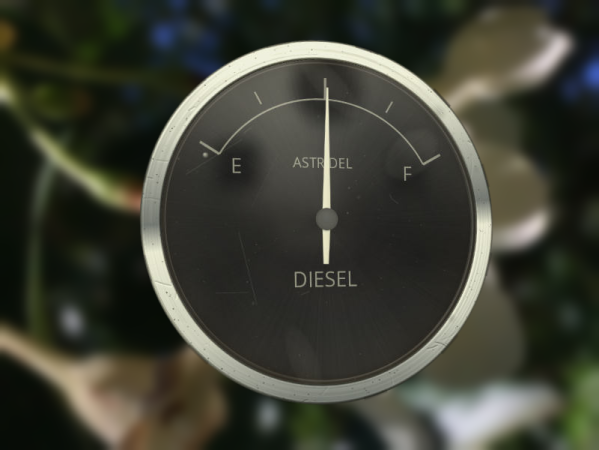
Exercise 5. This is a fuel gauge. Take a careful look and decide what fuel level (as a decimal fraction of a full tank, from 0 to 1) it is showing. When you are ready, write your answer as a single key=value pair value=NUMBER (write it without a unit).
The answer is value=0.5
